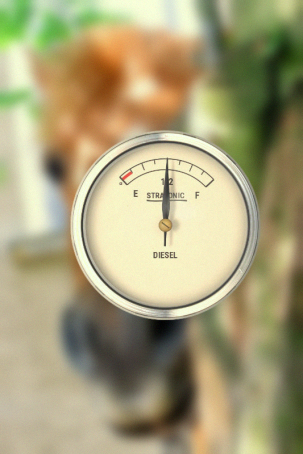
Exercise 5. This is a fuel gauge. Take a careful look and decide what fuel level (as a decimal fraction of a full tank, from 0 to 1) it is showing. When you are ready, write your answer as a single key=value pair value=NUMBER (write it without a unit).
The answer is value=0.5
